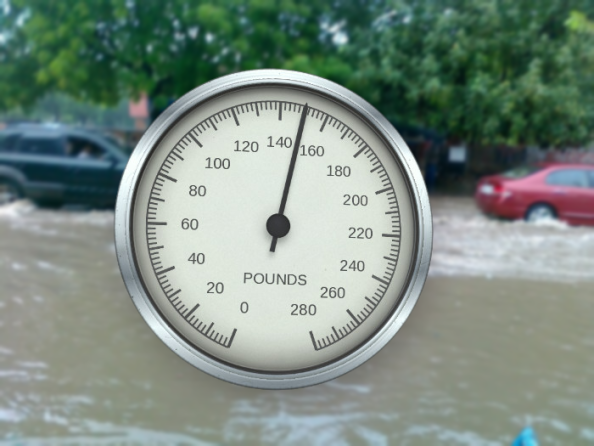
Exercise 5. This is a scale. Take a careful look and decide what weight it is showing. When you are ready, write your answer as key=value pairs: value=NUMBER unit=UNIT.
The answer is value=150 unit=lb
